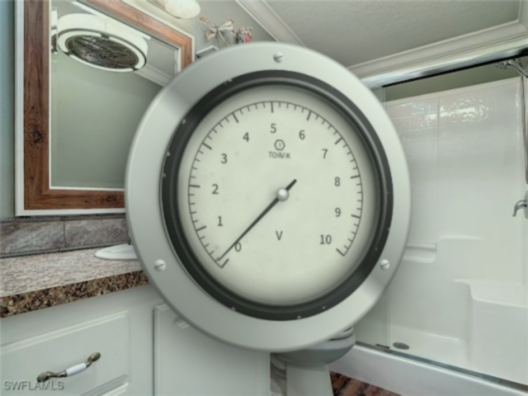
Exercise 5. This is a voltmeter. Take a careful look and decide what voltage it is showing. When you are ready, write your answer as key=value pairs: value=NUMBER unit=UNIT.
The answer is value=0.2 unit=V
